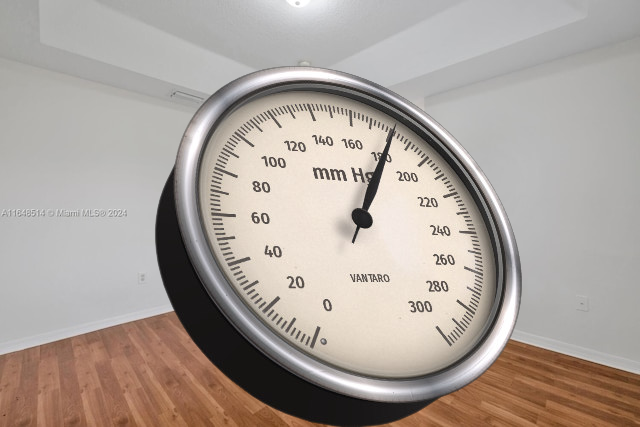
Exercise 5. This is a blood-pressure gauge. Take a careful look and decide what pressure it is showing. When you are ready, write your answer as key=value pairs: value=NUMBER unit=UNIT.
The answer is value=180 unit=mmHg
